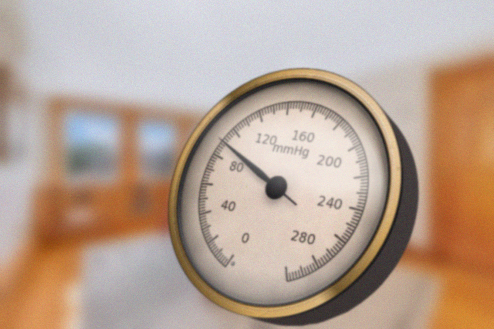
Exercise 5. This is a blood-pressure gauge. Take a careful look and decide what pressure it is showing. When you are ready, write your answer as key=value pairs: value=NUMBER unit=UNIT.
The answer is value=90 unit=mmHg
